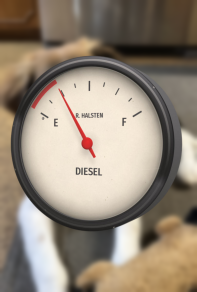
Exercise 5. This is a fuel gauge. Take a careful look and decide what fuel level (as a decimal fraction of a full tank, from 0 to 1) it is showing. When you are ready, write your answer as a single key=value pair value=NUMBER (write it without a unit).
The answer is value=0.25
